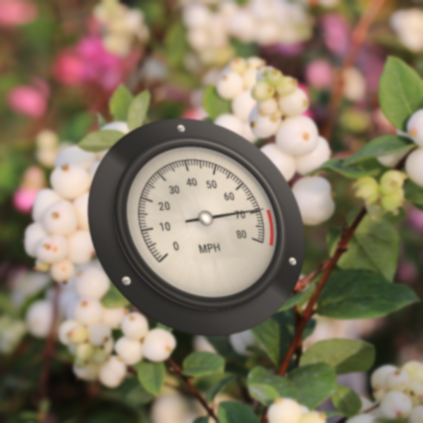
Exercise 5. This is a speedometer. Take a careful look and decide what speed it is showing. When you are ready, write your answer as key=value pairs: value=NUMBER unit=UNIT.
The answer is value=70 unit=mph
